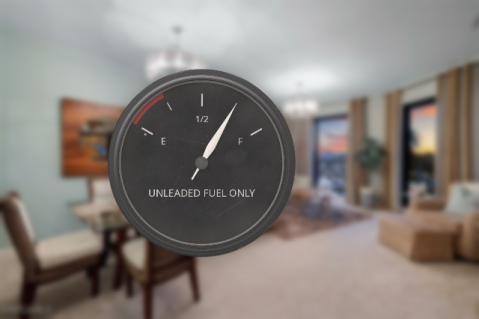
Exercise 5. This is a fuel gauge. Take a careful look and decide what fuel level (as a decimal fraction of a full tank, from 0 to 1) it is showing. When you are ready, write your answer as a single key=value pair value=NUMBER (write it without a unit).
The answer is value=0.75
